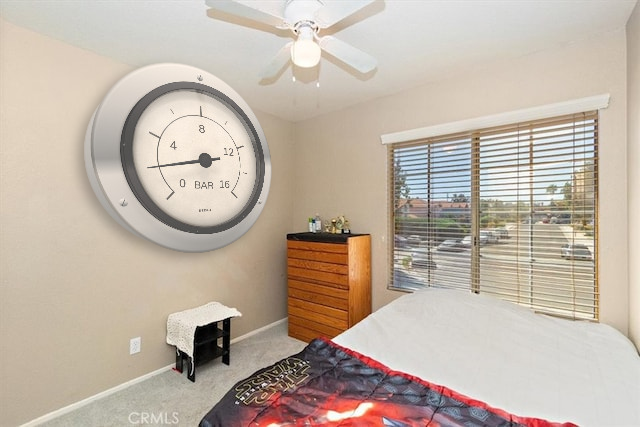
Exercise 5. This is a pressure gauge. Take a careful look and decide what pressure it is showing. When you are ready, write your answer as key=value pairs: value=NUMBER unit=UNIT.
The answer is value=2 unit=bar
